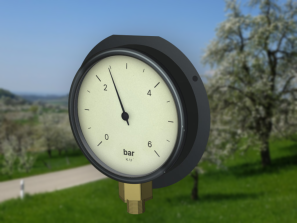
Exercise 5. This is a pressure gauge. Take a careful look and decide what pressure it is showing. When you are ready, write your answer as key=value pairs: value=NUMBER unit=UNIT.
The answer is value=2.5 unit=bar
